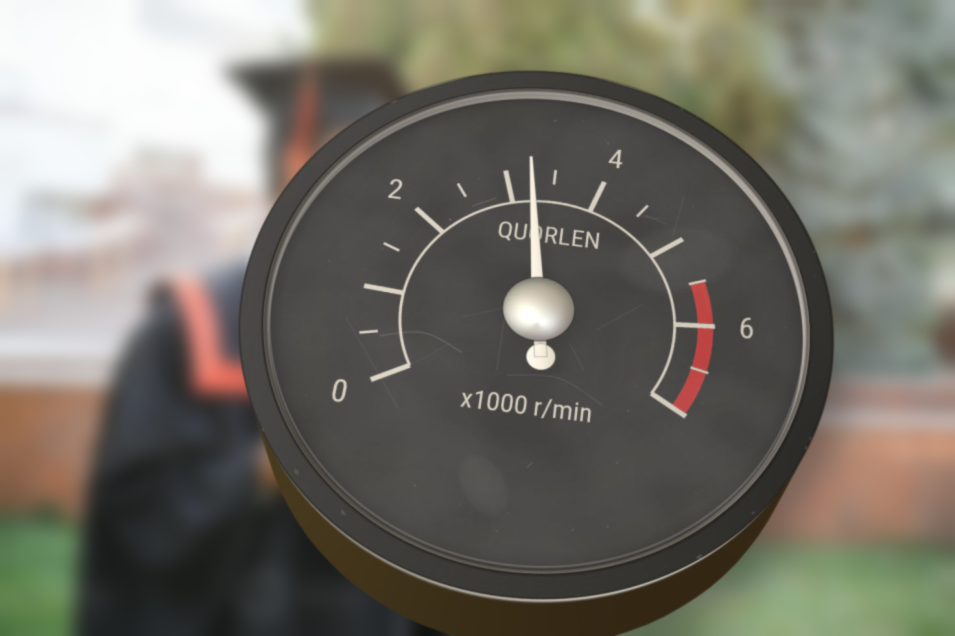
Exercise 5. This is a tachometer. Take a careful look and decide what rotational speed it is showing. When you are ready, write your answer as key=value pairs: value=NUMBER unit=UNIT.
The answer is value=3250 unit=rpm
